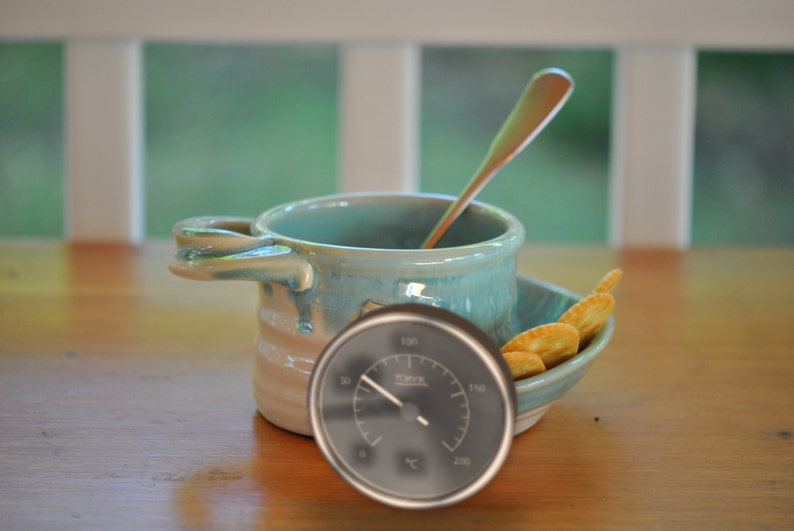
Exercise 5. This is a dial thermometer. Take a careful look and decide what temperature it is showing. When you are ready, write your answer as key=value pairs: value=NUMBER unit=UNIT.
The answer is value=60 unit=°C
